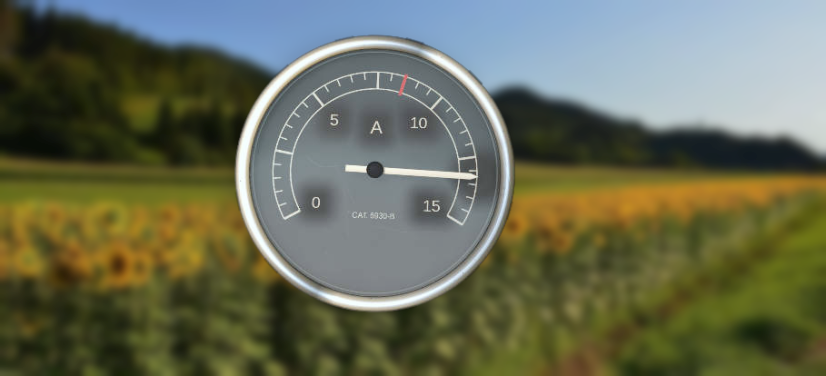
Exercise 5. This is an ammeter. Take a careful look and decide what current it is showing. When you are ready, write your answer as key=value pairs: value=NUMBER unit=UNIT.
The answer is value=13.25 unit=A
